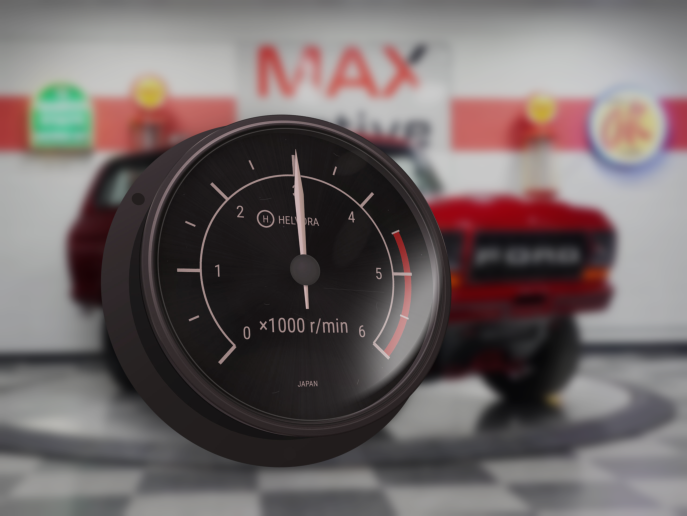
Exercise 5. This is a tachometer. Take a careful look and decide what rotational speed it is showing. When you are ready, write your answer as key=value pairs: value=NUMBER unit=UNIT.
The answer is value=3000 unit=rpm
